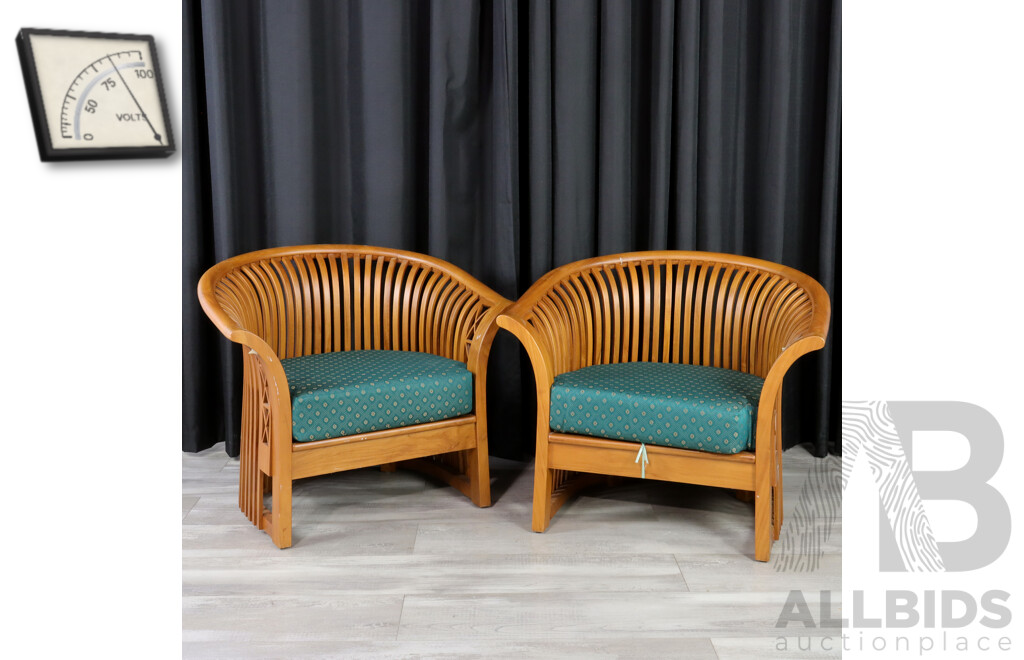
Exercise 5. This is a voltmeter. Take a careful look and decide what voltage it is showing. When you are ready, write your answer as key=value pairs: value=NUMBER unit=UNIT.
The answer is value=85 unit=V
